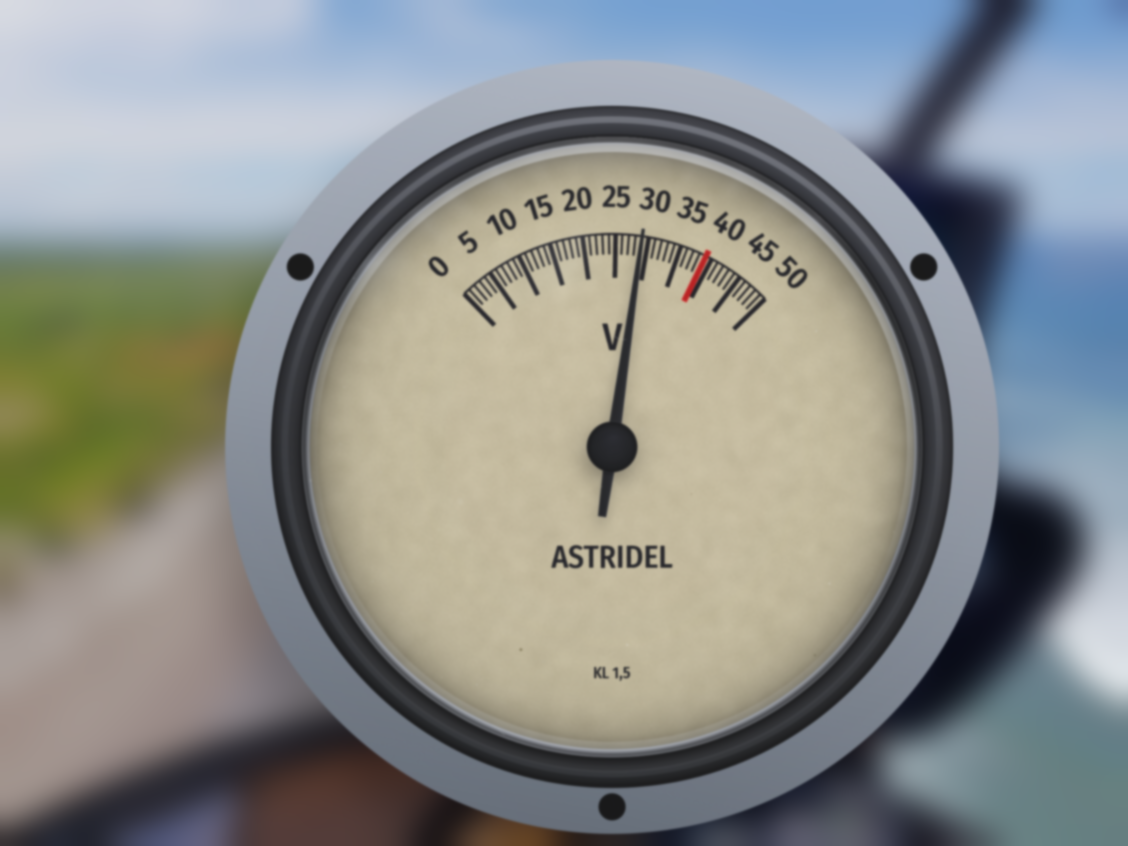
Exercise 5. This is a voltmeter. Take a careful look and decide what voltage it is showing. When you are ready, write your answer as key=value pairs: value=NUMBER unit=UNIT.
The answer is value=29 unit=V
